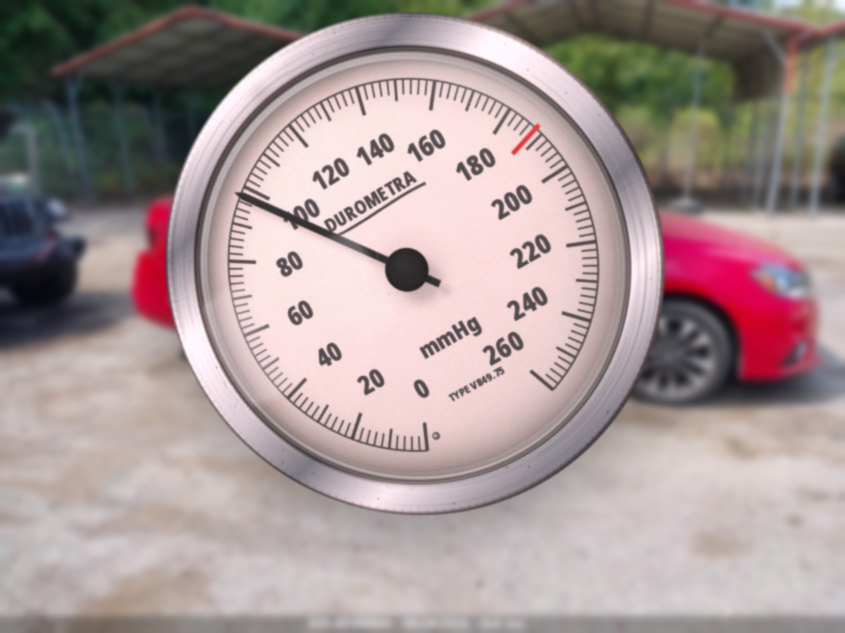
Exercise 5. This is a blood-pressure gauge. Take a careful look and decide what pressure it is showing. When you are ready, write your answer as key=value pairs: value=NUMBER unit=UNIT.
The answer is value=98 unit=mmHg
